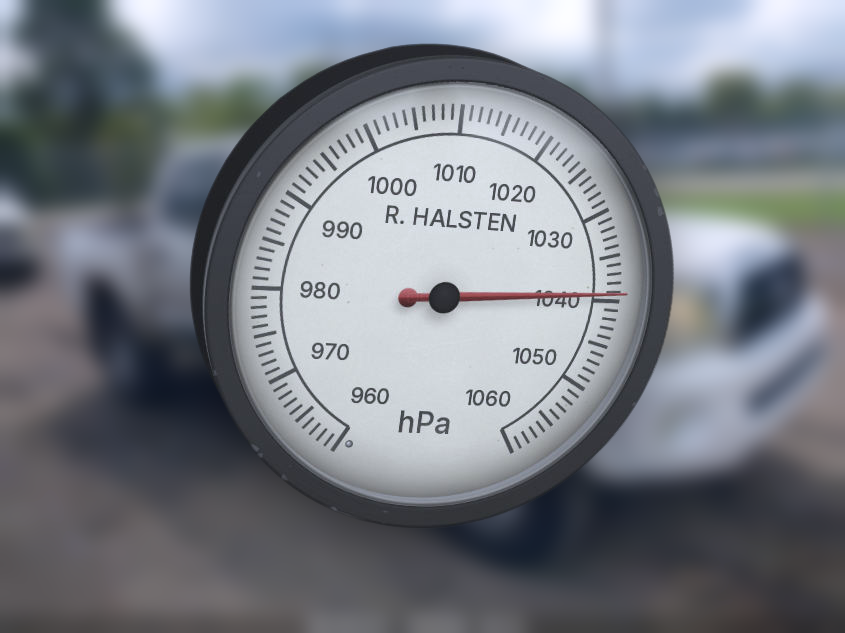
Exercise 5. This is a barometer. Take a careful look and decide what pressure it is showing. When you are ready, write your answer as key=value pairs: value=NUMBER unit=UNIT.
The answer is value=1039 unit=hPa
